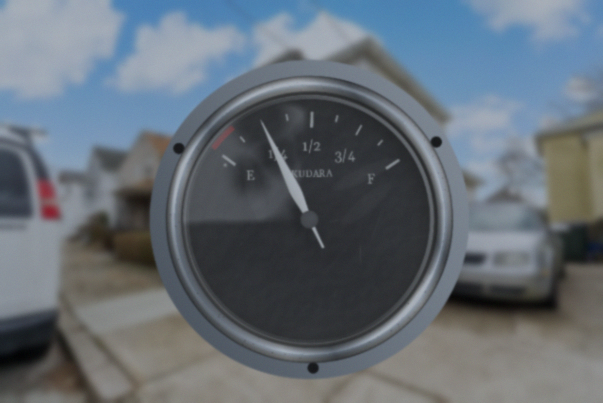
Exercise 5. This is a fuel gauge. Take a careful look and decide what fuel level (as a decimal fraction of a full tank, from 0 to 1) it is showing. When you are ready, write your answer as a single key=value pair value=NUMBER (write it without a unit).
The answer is value=0.25
